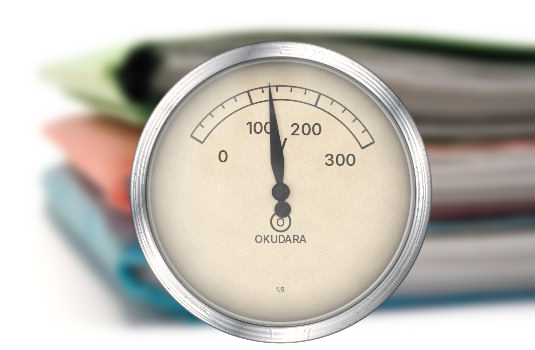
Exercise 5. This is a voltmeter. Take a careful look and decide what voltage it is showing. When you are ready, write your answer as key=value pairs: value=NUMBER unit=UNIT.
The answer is value=130 unit=V
